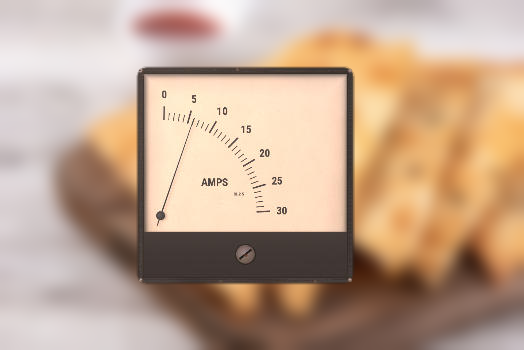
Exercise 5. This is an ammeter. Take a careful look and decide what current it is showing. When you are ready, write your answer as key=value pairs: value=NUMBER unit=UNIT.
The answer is value=6 unit=A
